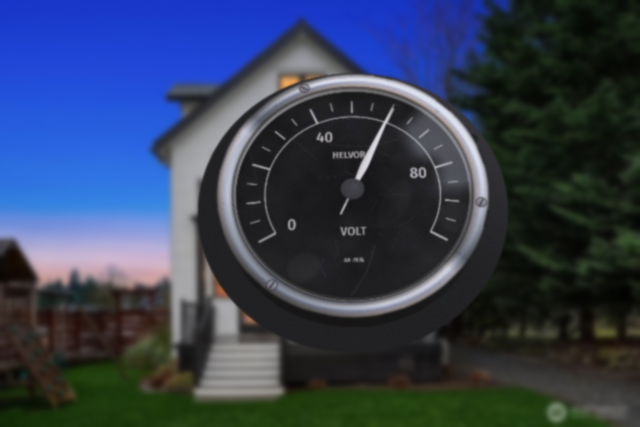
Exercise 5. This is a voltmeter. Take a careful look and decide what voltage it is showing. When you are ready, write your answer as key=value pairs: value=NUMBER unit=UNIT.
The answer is value=60 unit=V
